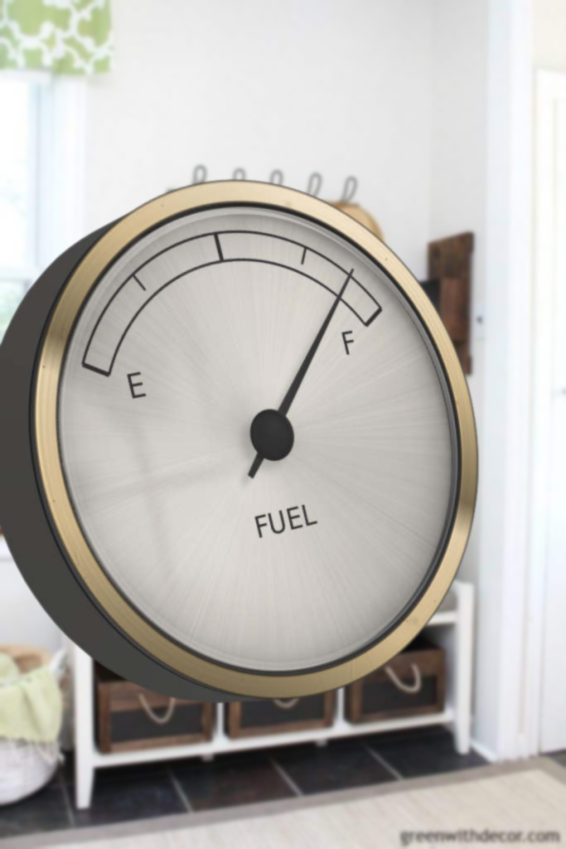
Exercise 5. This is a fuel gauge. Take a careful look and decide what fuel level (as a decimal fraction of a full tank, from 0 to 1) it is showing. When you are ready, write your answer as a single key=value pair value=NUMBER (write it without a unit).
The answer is value=0.875
